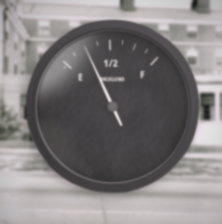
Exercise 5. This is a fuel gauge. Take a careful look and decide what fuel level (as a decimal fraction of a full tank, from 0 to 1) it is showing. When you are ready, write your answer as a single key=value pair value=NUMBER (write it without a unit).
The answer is value=0.25
